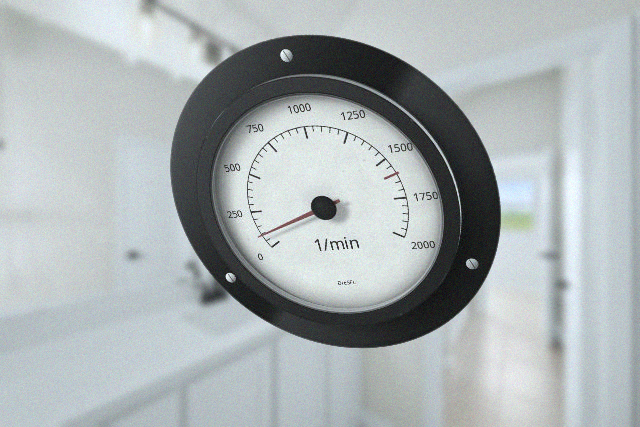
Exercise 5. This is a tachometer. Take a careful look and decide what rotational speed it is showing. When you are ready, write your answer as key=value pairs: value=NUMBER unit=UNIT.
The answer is value=100 unit=rpm
